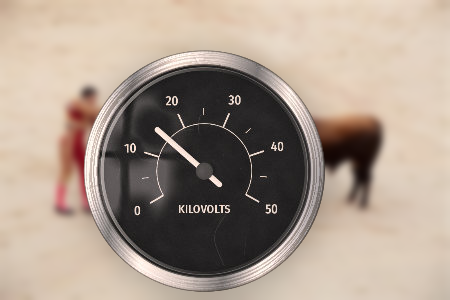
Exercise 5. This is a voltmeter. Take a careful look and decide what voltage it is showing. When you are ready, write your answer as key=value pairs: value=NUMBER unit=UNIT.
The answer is value=15 unit=kV
